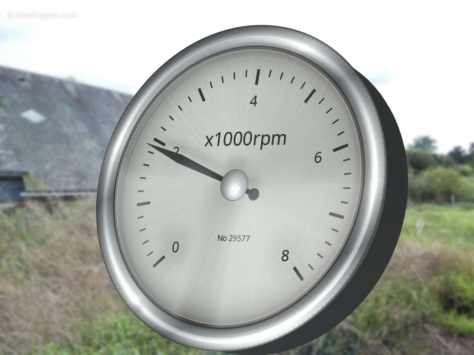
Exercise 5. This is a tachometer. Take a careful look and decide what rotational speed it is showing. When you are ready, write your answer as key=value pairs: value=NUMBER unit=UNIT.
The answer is value=1900 unit=rpm
